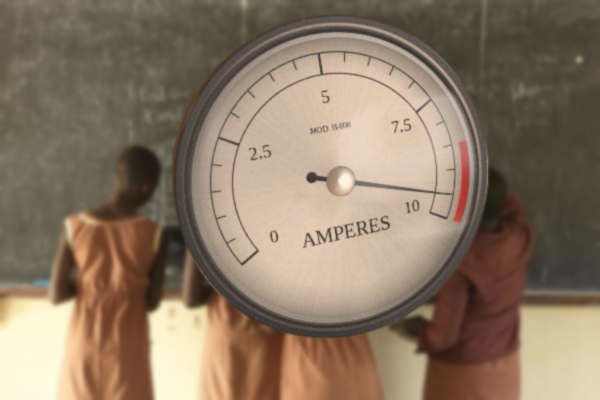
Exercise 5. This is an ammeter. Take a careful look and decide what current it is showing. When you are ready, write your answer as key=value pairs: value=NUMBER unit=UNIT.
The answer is value=9.5 unit=A
